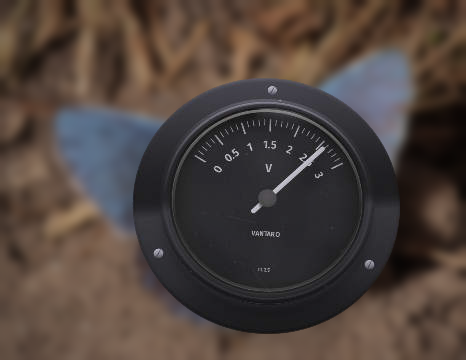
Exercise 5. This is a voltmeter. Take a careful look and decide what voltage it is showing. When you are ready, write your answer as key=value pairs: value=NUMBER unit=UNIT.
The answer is value=2.6 unit=V
